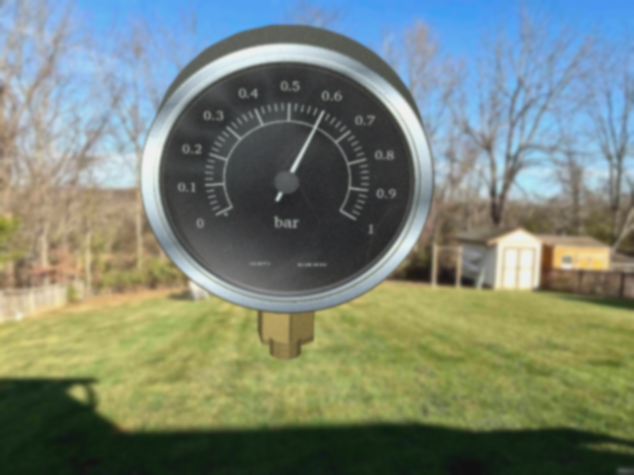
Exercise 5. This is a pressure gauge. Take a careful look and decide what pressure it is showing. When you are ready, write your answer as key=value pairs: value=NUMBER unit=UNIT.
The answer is value=0.6 unit=bar
